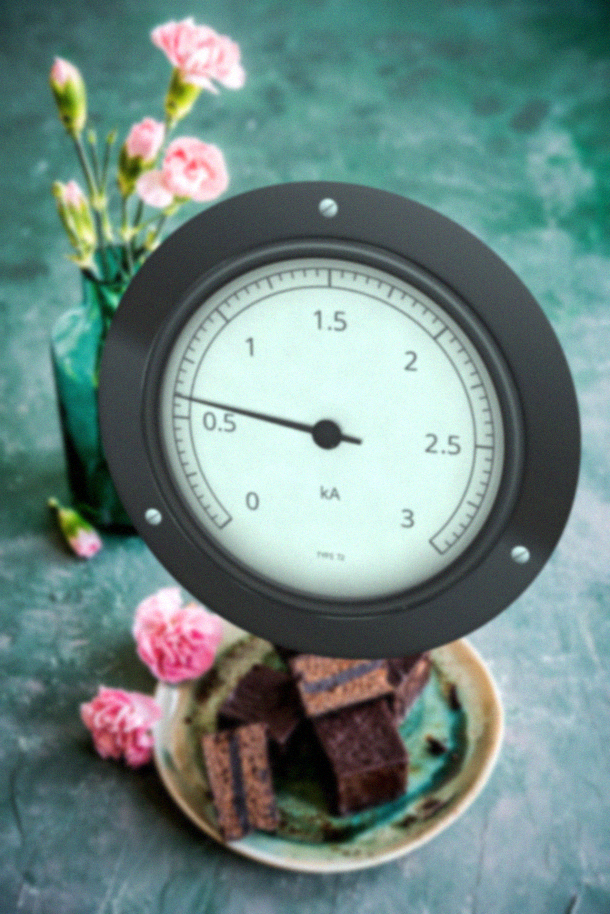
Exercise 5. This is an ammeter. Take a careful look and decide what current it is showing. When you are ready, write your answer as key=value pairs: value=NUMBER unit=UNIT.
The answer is value=0.6 unit=kA
